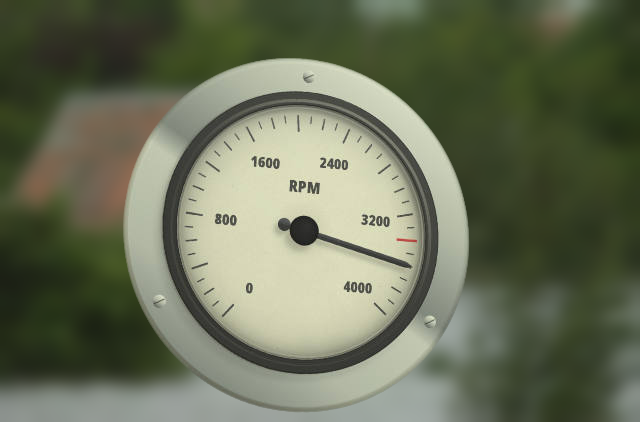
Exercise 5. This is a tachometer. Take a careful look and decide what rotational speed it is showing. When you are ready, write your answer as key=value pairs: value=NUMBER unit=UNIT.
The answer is value=3600 unit=rpm
